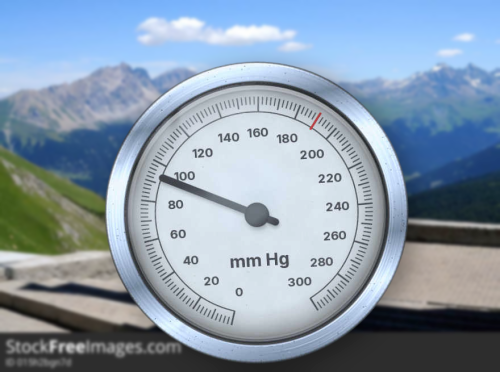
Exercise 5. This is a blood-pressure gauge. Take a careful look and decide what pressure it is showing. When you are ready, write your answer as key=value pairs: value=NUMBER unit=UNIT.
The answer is value=94 unit=mmHg
